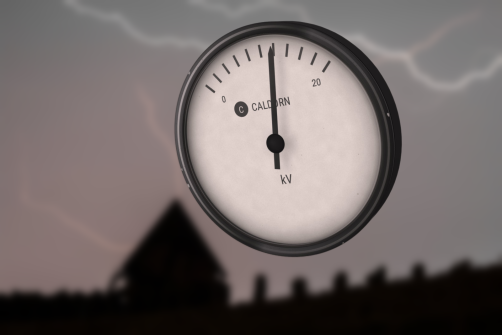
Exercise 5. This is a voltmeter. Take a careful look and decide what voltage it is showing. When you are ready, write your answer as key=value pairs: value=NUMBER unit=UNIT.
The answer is value=12 unit=kV
